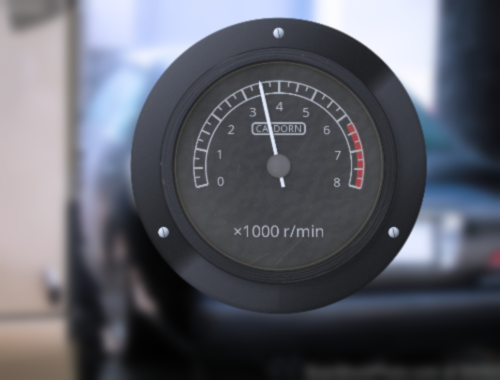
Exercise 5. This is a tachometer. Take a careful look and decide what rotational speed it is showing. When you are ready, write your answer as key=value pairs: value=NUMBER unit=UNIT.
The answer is value=3500 unit=rpm
